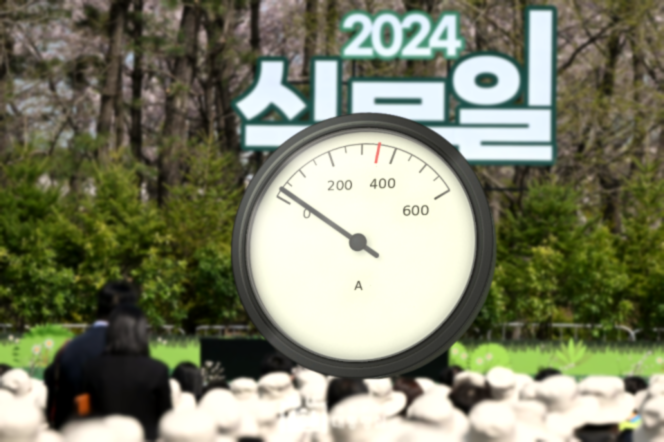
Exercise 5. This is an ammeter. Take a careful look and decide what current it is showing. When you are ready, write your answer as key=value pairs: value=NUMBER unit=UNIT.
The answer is value=25 unit=A
